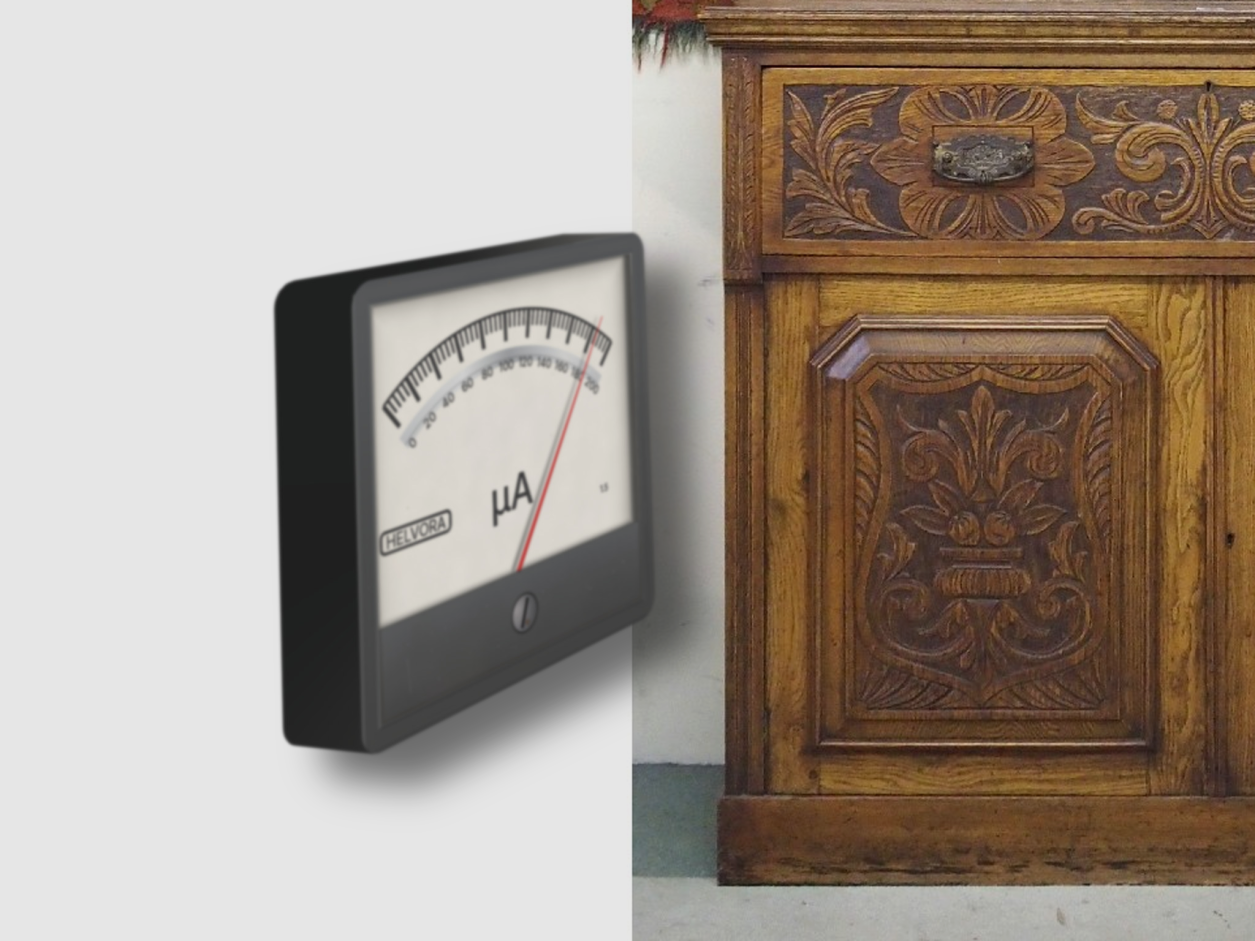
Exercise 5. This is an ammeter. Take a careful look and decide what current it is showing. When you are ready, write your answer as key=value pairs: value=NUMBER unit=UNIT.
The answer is value=180 unit=µA
